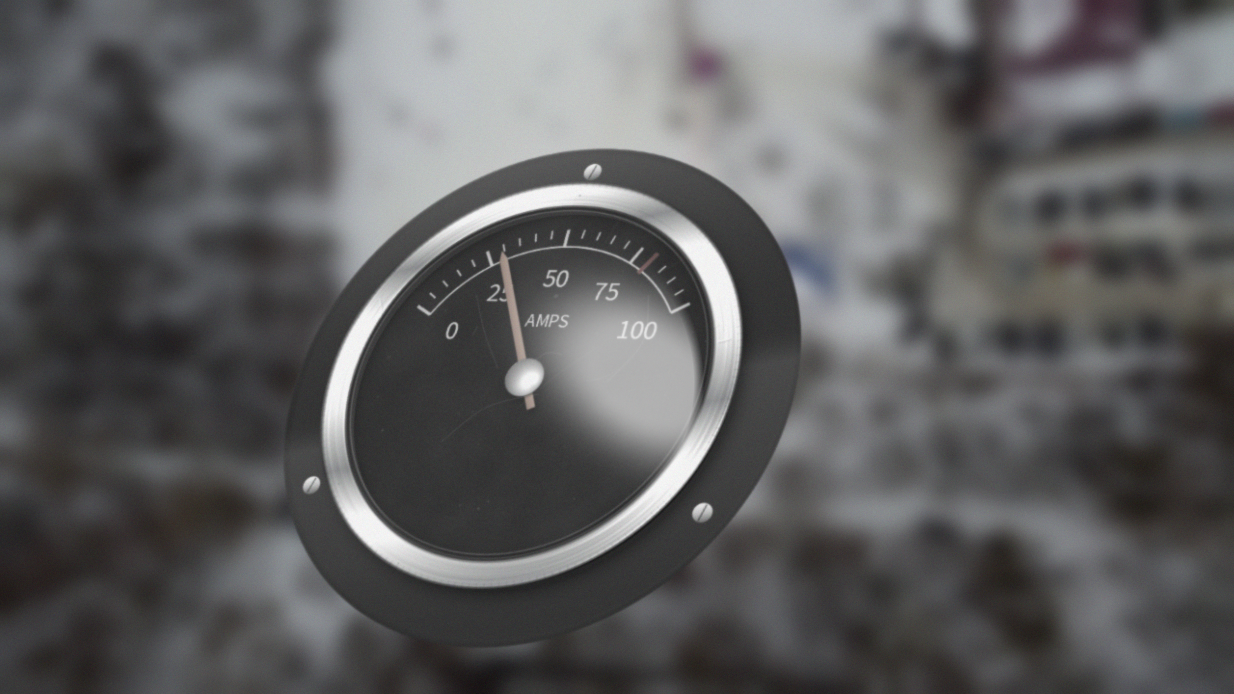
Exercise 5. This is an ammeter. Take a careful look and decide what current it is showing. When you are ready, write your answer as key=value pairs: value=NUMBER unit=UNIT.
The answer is value=30 unit=A
